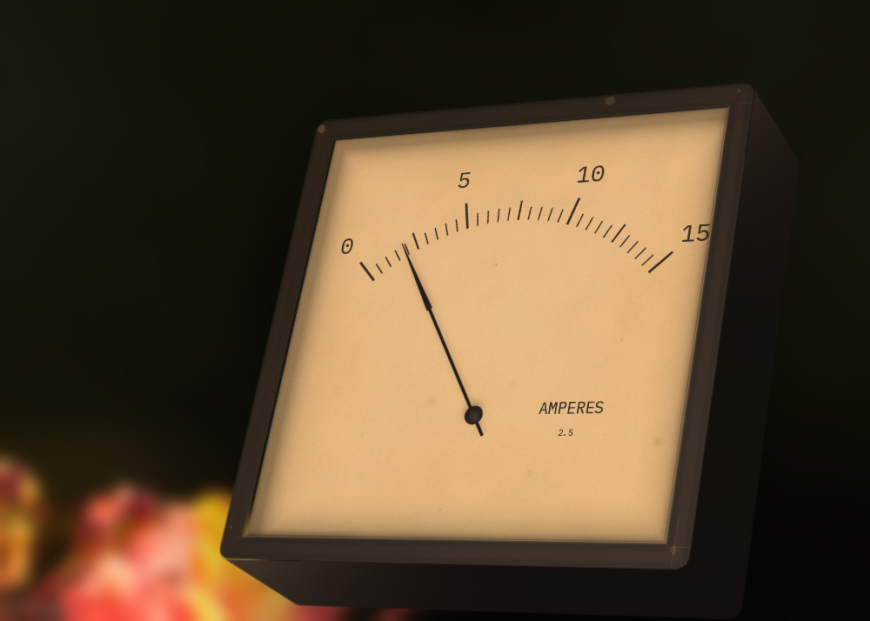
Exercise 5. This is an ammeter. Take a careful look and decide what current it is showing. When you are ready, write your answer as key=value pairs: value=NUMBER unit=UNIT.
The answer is value=2 unit=A
